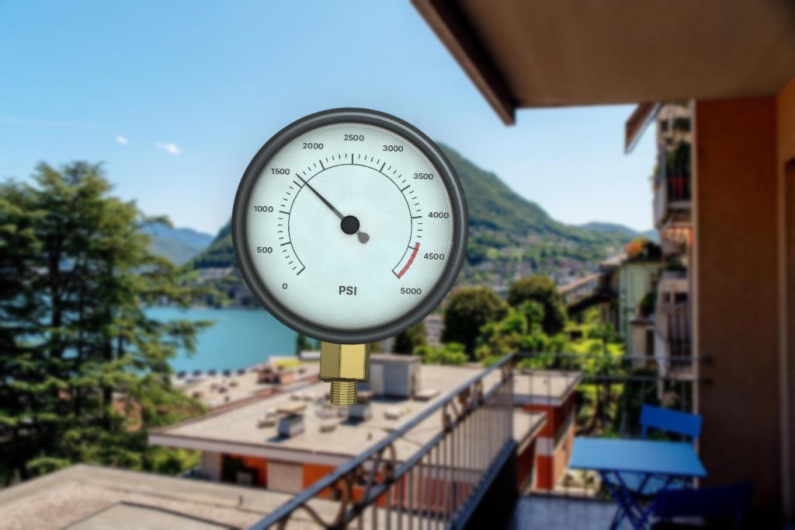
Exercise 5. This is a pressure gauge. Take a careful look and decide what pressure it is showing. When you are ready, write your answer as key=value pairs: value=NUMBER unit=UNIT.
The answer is value=1600 unit=psi
